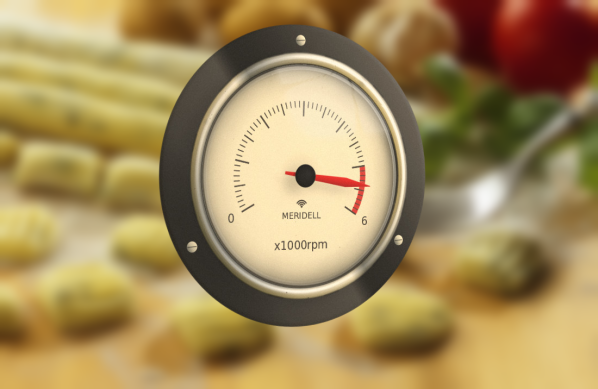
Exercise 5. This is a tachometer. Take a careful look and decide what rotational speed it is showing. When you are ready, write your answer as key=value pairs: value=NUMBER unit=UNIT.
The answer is value=5400 unit=rpm
